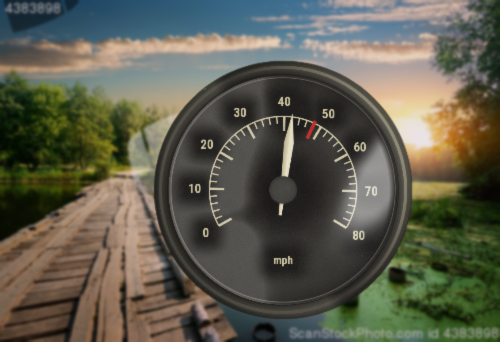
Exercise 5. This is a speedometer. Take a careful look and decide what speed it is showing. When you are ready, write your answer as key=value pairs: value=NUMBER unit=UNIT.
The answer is value=42 unit=mph
